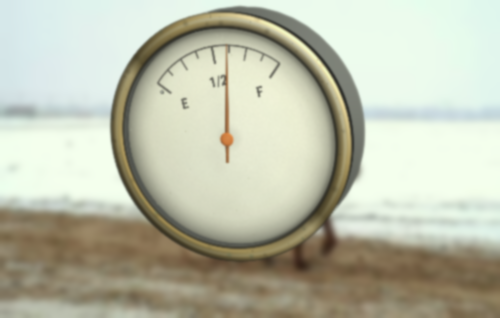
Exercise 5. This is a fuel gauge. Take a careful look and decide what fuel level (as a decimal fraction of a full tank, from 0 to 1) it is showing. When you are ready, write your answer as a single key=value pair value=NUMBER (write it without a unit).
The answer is value=0.625
